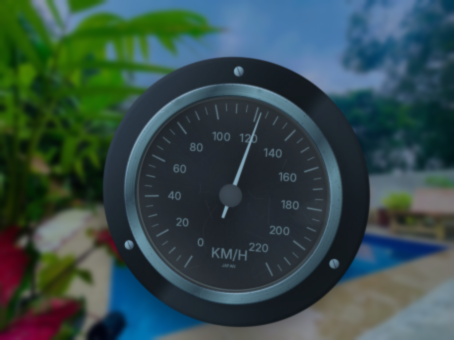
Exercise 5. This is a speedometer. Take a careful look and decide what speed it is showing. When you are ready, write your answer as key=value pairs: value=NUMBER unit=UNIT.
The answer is value=122.5 unit=km/h
